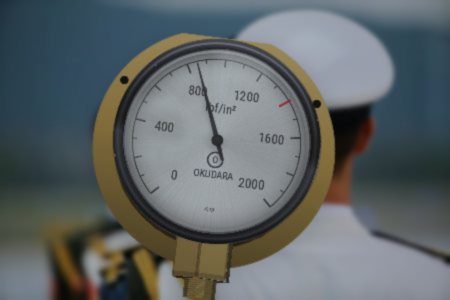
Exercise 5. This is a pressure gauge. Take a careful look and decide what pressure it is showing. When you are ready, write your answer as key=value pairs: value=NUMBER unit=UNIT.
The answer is value=850 unit=psi
